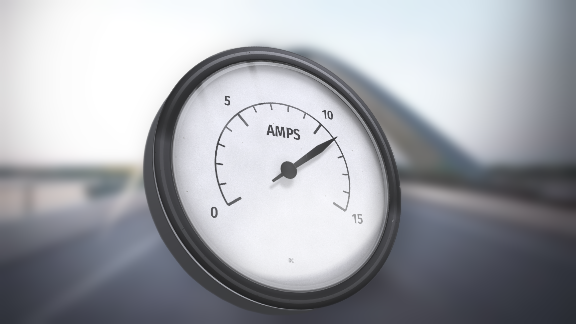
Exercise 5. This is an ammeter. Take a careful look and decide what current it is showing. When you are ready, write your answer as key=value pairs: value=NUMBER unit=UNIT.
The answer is value=11 unit=A
